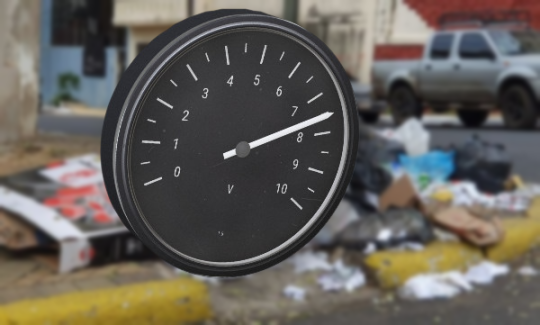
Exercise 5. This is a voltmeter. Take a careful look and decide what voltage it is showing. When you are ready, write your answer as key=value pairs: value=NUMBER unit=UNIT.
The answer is value=7.5 unit=V
